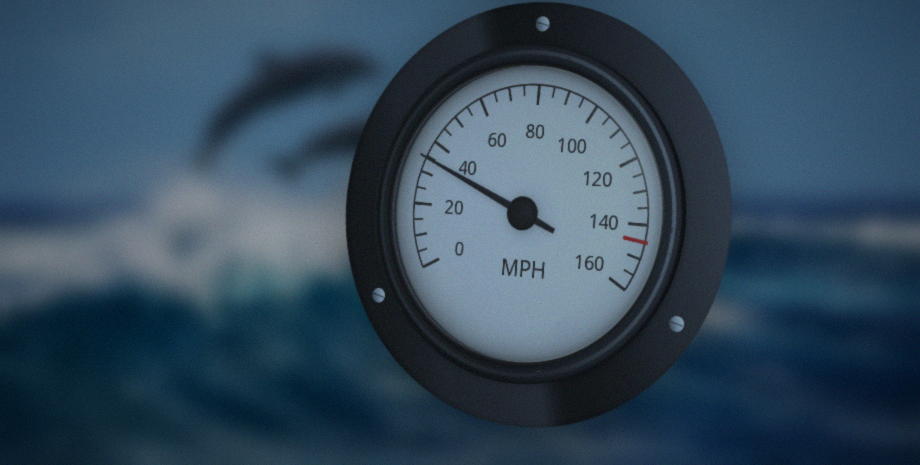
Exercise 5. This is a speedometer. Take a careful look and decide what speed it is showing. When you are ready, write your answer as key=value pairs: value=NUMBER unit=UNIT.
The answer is value=35 unit=mph
